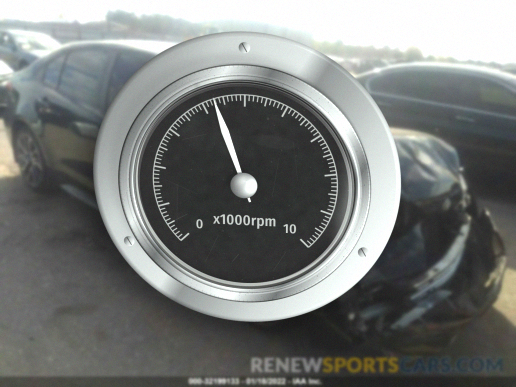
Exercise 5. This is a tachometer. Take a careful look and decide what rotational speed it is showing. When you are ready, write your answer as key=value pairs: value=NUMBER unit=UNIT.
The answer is value=4300 unit=rpm
